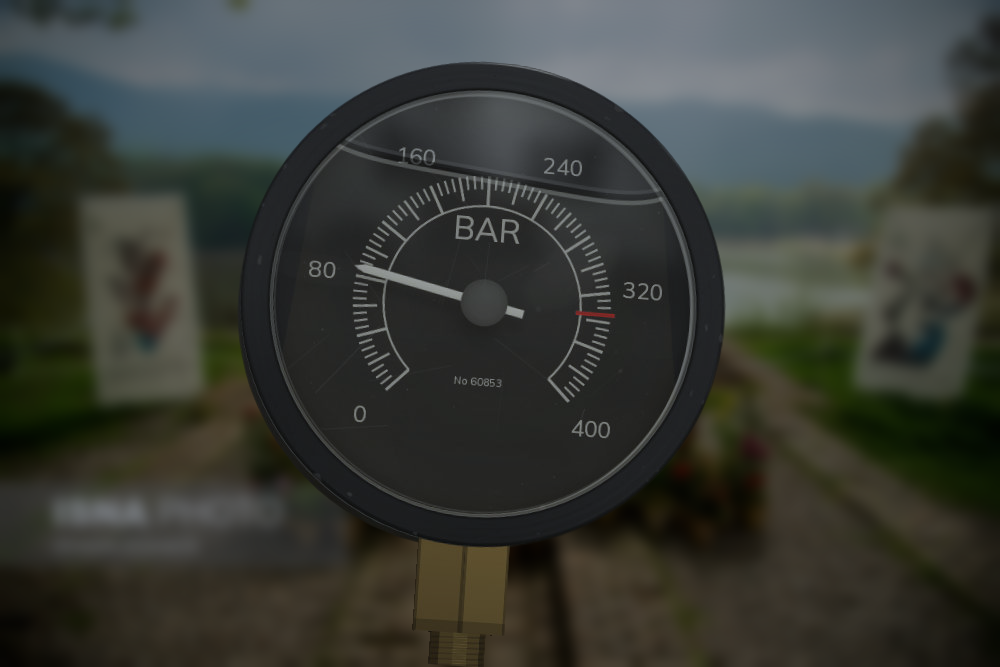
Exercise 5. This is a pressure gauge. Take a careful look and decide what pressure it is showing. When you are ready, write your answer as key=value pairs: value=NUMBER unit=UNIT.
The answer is value=85 unit=bar
